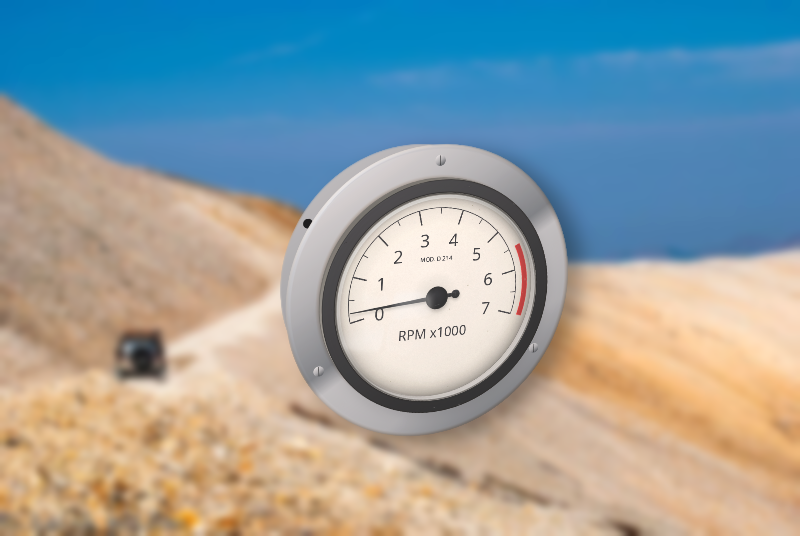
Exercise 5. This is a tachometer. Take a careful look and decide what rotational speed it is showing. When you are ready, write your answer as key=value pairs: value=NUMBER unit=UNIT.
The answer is value=250 unit=rpm
